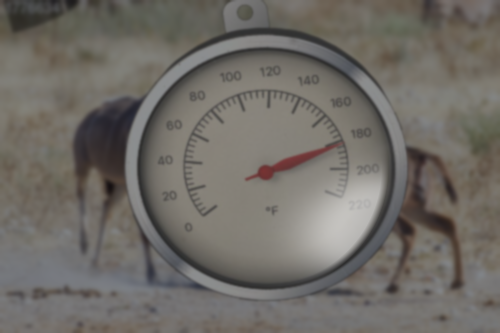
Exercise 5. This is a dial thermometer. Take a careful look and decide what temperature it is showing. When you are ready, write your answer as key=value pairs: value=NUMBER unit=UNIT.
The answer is value=180 unit=°F
